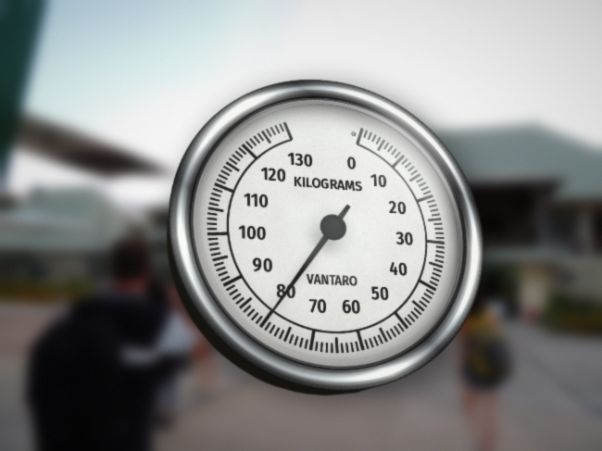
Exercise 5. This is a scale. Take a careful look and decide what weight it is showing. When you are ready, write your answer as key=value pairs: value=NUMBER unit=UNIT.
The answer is value=80 unit=kg
